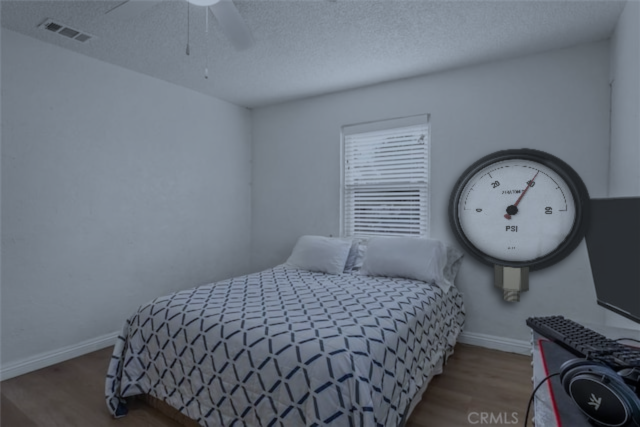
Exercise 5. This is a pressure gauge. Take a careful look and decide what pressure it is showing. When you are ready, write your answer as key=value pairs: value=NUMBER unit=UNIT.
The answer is value=40 unit=psi
